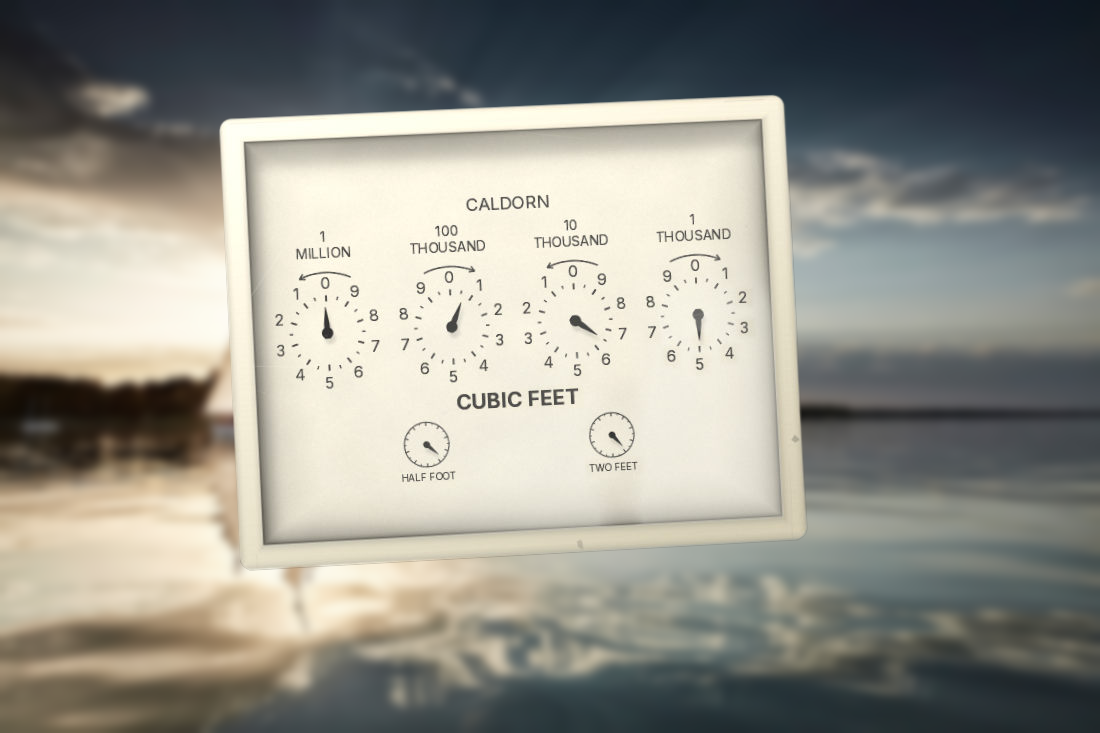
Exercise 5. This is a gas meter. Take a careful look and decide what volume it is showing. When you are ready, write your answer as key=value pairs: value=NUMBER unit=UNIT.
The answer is value=6500 unit=ft³
